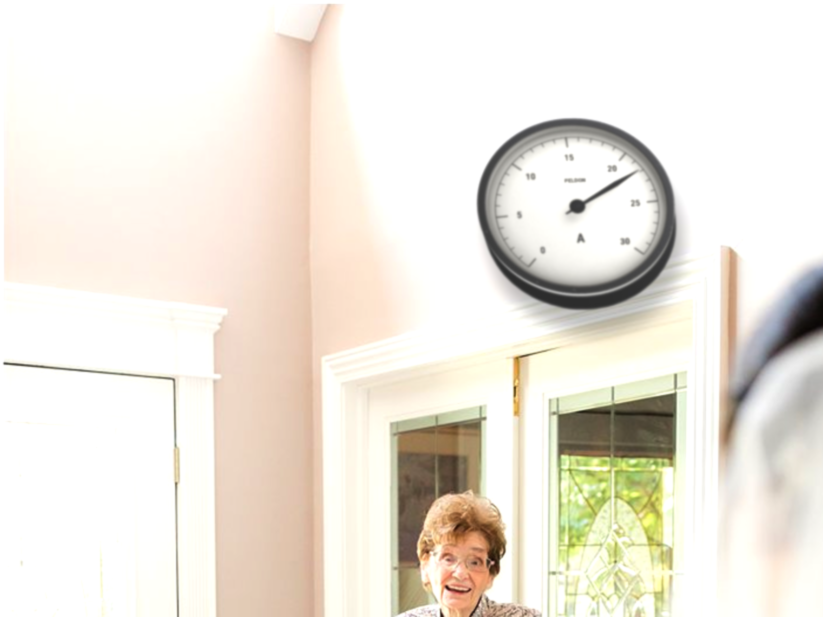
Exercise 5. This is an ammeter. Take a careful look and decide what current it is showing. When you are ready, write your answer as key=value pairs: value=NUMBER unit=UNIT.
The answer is value=22 unit=A
